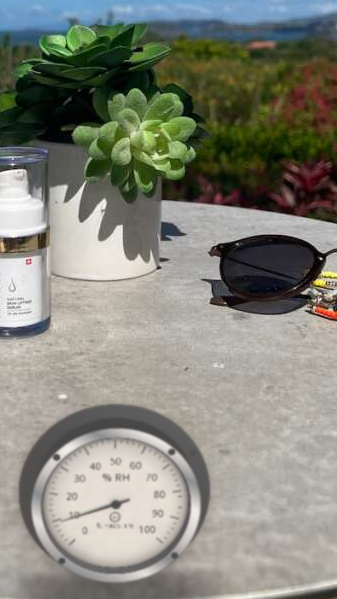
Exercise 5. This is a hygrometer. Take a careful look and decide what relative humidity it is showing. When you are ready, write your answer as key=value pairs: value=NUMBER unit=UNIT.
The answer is value=10 unit=%
